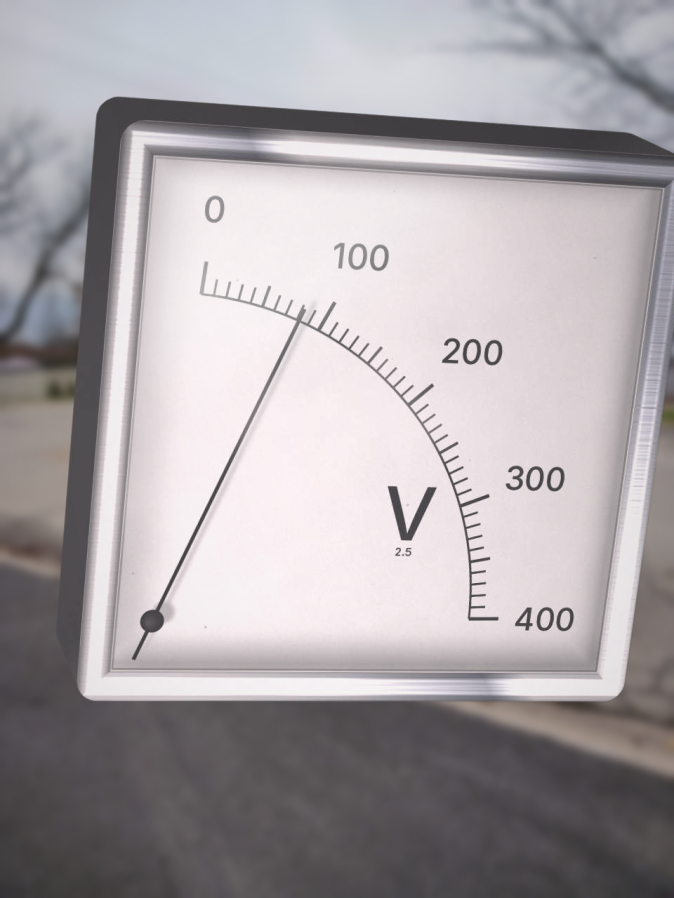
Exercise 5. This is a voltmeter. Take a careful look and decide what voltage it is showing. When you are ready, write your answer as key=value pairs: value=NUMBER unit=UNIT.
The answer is value=80 unit=V
